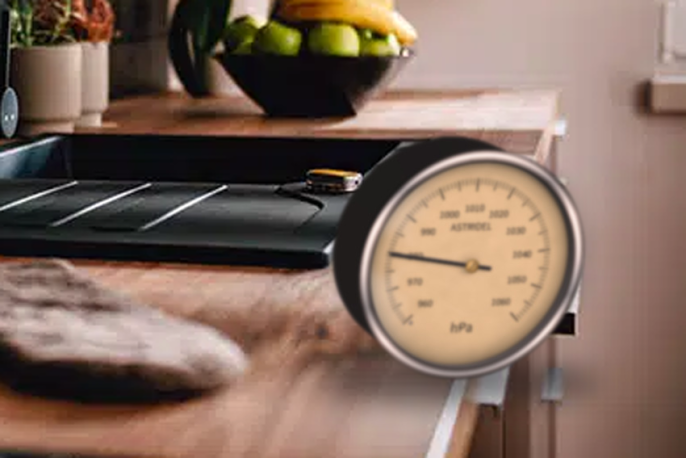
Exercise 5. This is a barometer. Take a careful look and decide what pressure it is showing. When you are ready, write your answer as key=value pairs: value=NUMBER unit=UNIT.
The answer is value=980 unit=hPa
